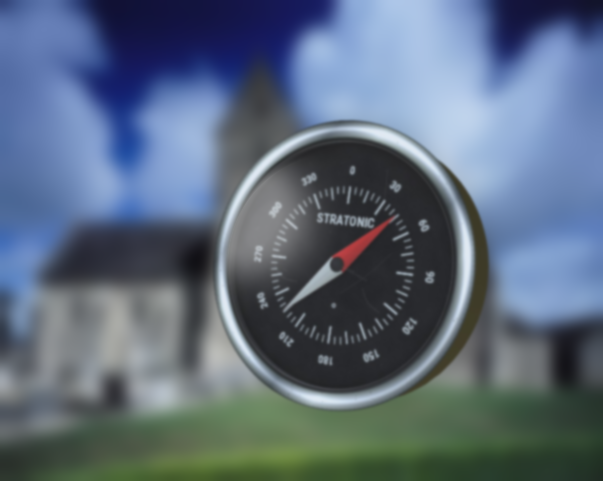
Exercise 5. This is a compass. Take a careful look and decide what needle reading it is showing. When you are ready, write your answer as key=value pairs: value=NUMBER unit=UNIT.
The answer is value=45 unit=°
